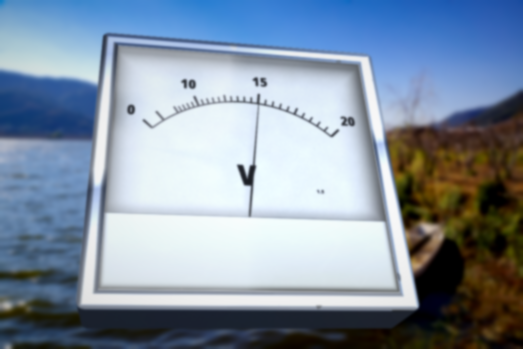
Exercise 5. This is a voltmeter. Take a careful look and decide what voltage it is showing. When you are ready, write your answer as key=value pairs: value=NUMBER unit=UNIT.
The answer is value=15 unit=V
